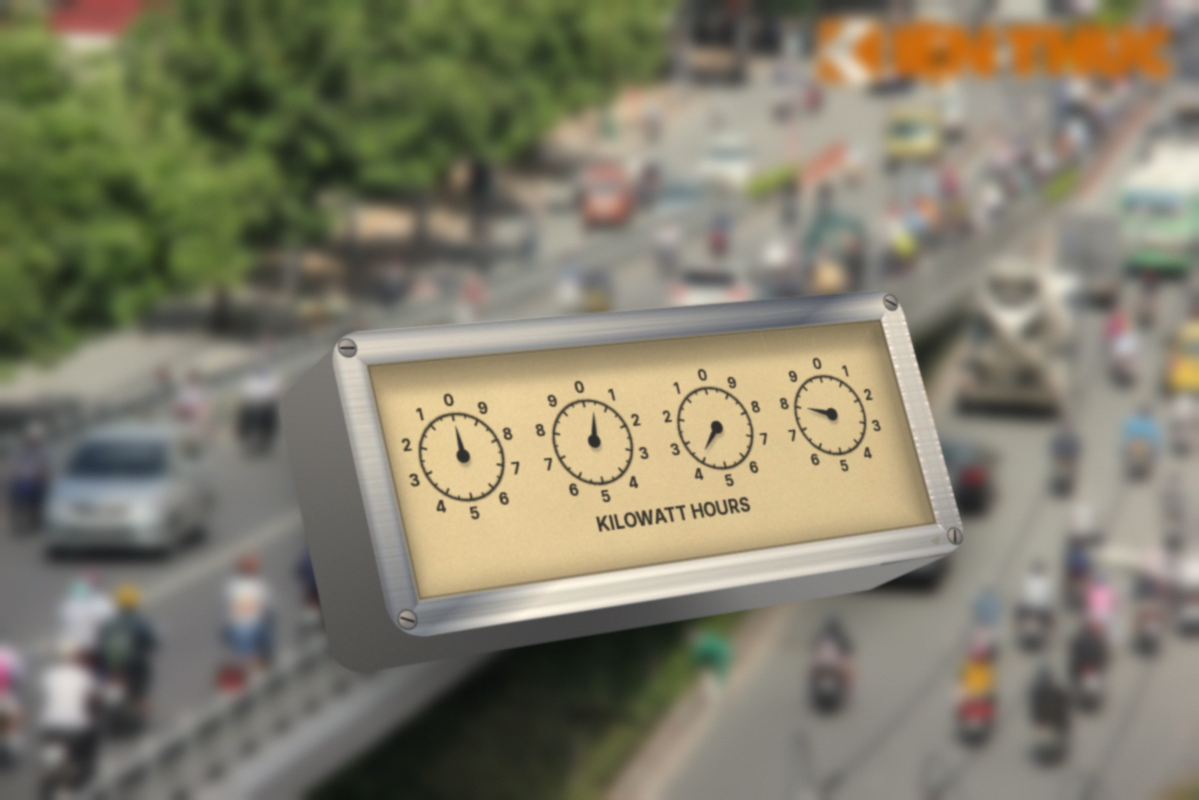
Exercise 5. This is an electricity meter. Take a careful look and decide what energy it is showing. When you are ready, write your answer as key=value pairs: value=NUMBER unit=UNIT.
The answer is value=38 unit=kWh
